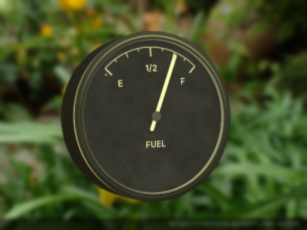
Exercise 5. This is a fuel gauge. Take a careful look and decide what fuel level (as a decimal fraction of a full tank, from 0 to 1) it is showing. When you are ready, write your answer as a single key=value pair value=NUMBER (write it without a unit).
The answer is value=0.75
